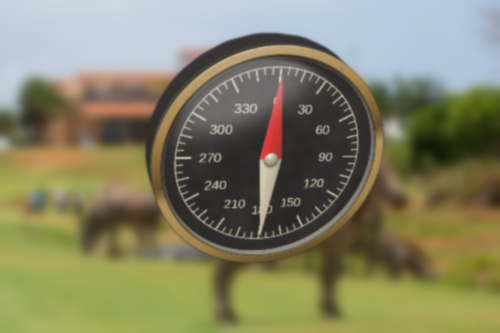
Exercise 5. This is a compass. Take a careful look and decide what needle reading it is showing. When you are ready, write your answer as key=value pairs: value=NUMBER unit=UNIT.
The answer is value=0 unit=°
